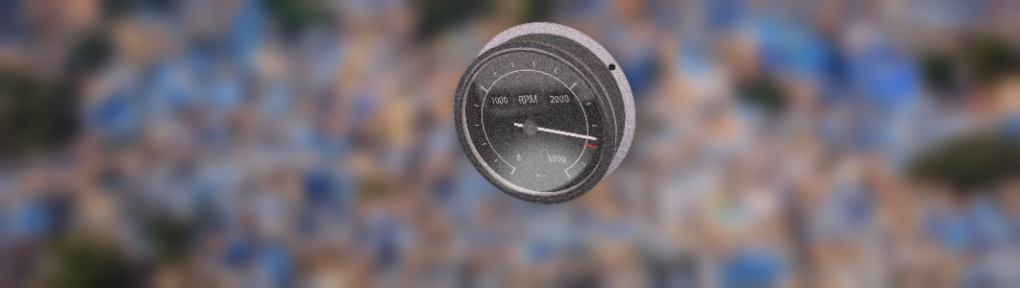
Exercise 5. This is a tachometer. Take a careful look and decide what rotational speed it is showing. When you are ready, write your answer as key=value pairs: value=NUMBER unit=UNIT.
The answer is value=2500 unit=rpm
